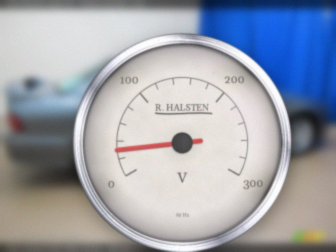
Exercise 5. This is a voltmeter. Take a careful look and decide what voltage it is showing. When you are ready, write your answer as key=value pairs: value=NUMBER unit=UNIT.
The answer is value=30 unit=V
